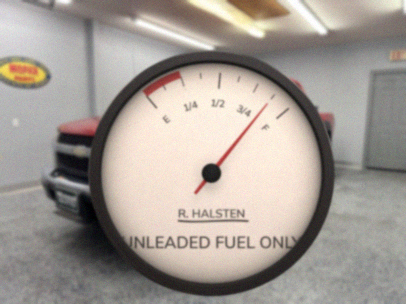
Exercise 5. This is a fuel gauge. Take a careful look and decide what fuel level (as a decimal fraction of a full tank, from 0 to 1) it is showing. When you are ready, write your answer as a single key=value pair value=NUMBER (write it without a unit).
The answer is value=0.875
